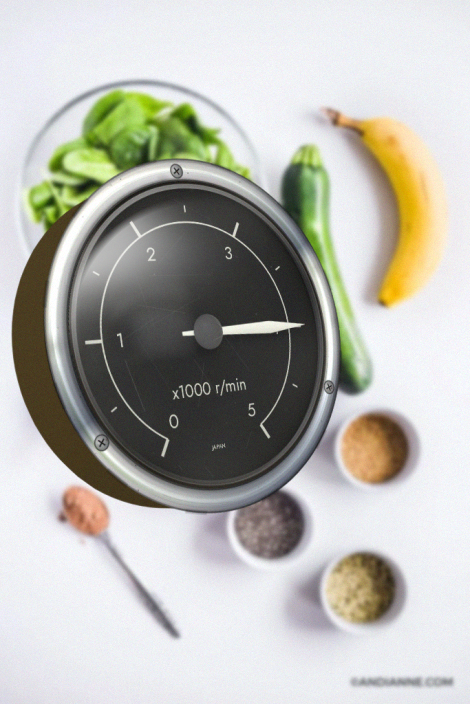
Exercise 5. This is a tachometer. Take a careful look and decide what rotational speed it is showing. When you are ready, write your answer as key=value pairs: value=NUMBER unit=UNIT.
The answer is value=4000 unit=rpm
